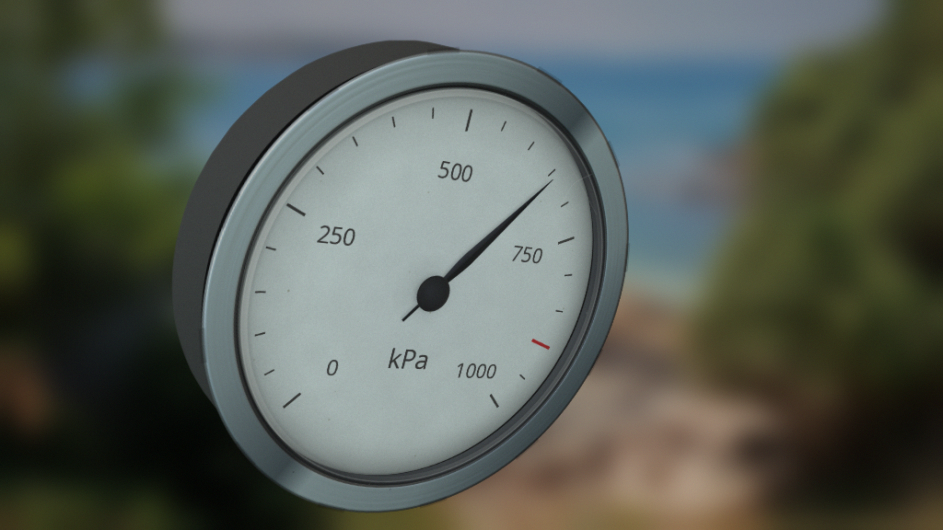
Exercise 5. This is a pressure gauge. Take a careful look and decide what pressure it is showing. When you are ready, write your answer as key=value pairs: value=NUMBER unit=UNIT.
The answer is value=650 unit=kPa
